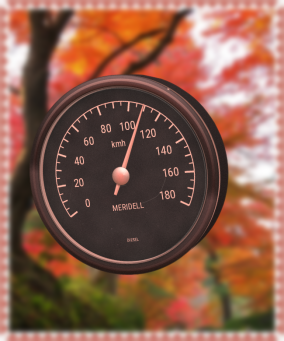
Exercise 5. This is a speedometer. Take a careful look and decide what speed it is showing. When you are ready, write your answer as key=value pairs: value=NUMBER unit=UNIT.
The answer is value=110 unit=km/h
